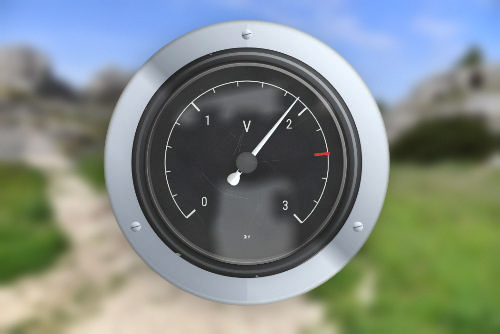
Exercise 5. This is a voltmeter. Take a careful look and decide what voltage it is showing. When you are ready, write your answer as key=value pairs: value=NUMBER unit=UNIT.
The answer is value=1.9 unit=V
